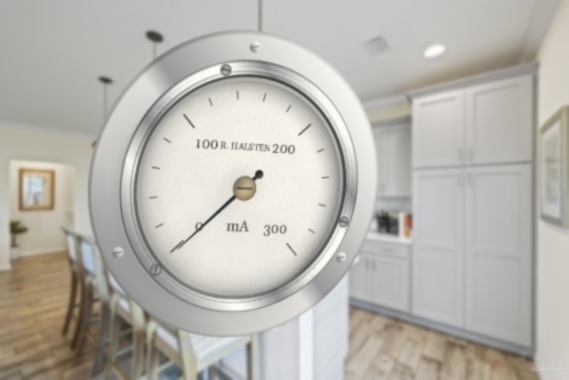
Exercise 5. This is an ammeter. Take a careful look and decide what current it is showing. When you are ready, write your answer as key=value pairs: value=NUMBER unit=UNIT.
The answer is value=0 unit=mA
